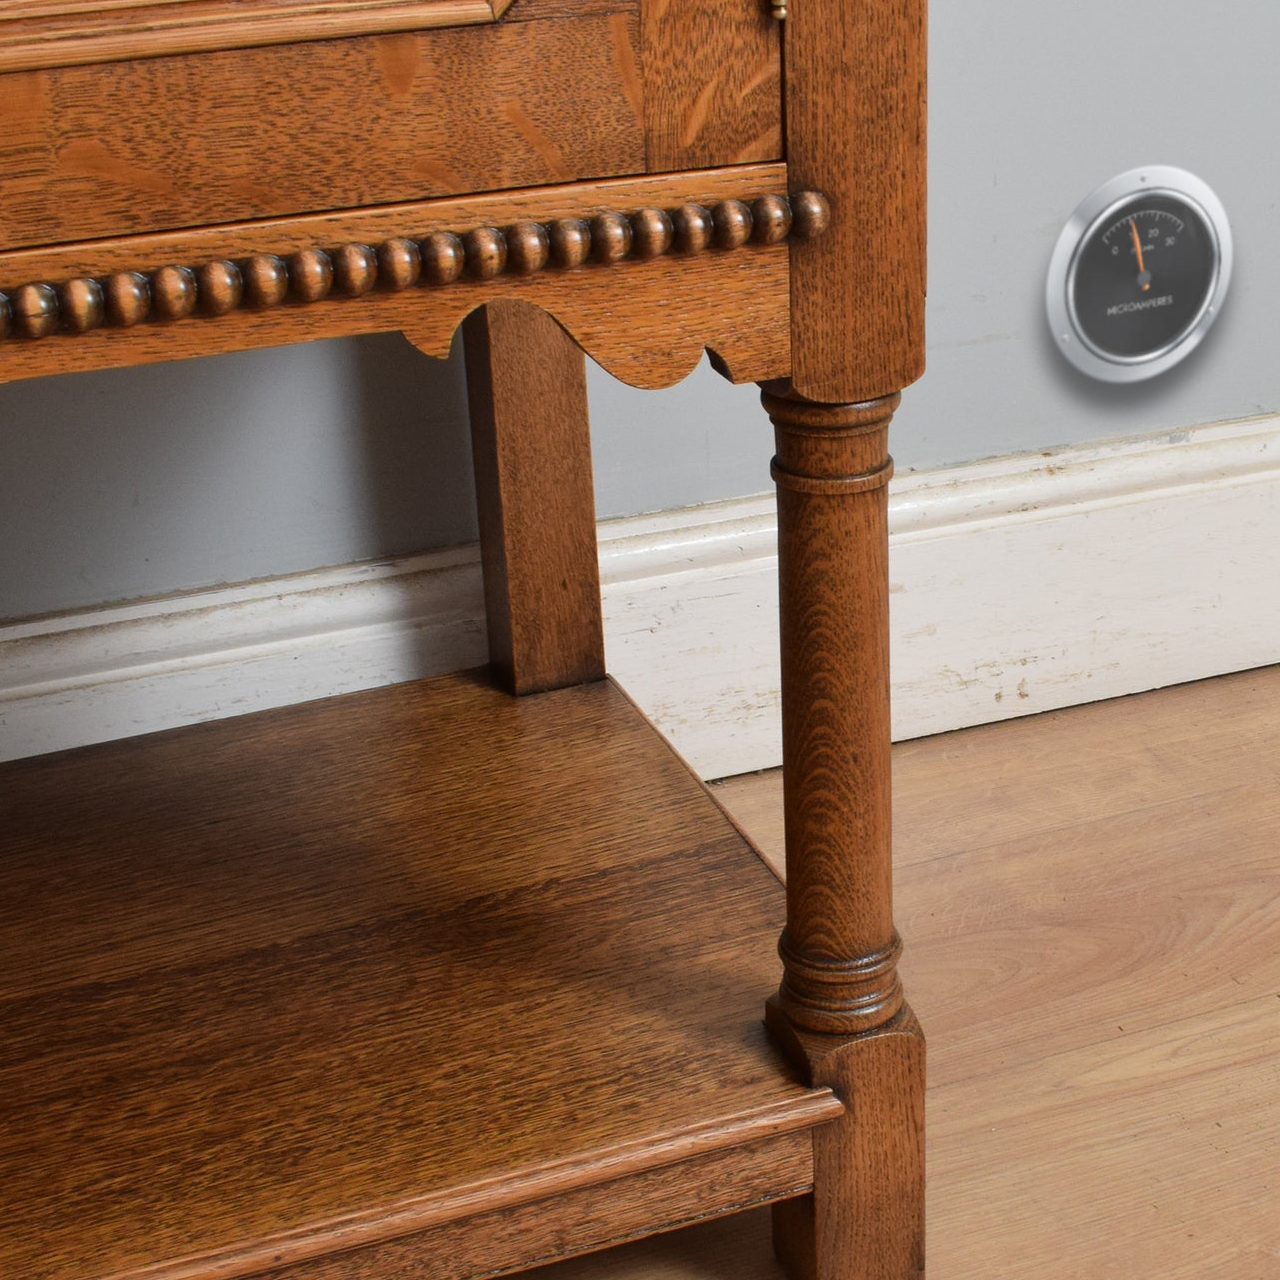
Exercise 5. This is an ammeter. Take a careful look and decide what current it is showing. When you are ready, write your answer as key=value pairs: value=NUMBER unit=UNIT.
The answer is value=10 unit=µA
